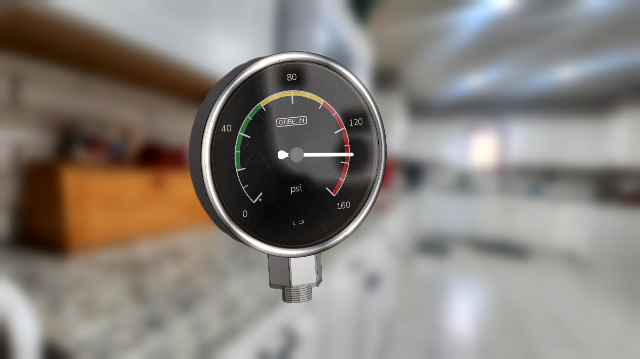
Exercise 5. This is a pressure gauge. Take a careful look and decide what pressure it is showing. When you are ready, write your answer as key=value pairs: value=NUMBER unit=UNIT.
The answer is value=135 unit=psi
